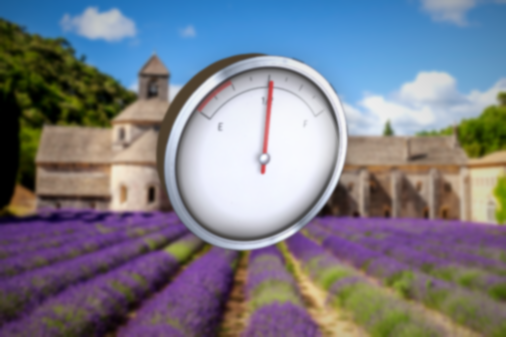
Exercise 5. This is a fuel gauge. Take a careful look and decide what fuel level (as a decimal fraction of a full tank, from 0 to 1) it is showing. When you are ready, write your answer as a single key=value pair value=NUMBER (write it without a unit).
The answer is value=0.5
